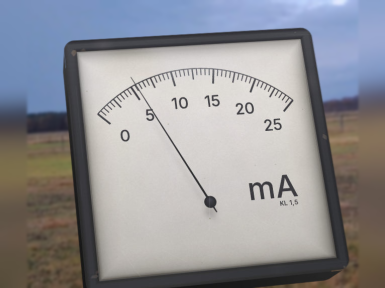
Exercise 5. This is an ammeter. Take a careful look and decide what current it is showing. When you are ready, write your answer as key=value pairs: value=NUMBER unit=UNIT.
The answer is value=5.5 unit=mA
